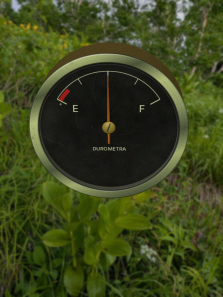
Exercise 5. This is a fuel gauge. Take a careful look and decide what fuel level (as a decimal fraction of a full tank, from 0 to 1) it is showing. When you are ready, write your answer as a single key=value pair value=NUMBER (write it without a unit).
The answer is value=0.5
